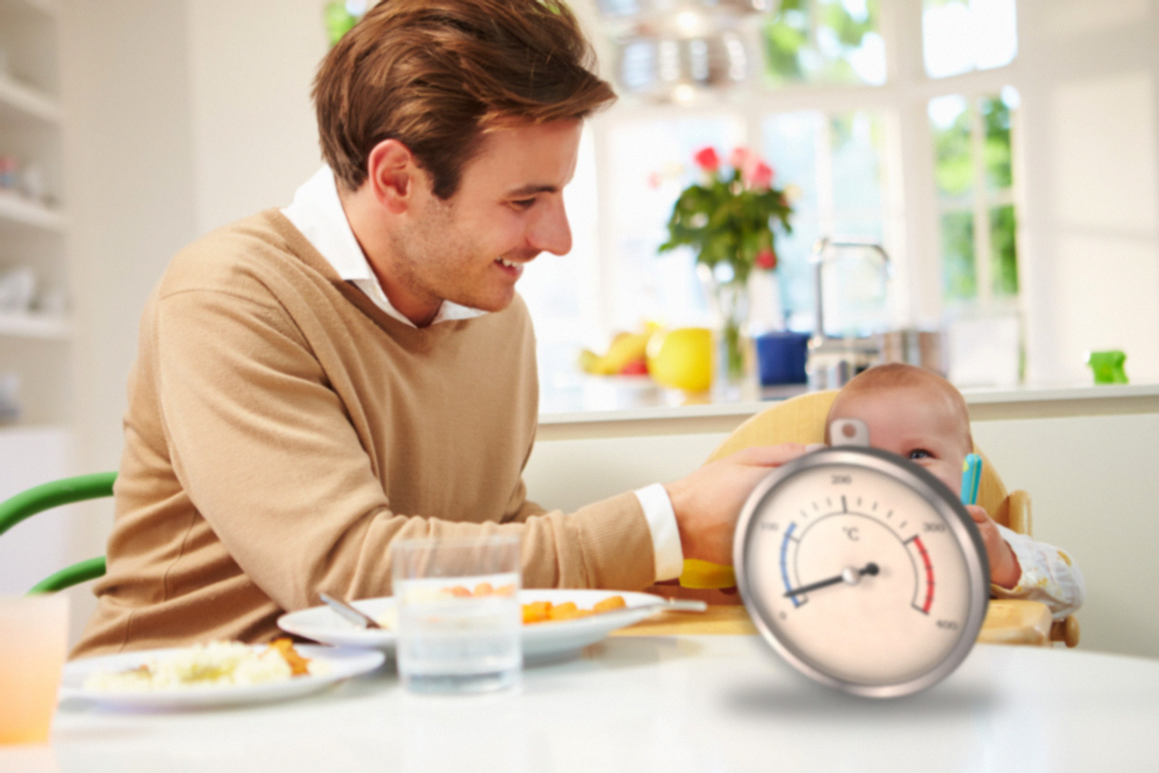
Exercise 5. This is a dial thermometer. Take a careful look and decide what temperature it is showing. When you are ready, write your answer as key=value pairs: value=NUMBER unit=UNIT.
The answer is value=20 unit=°C
